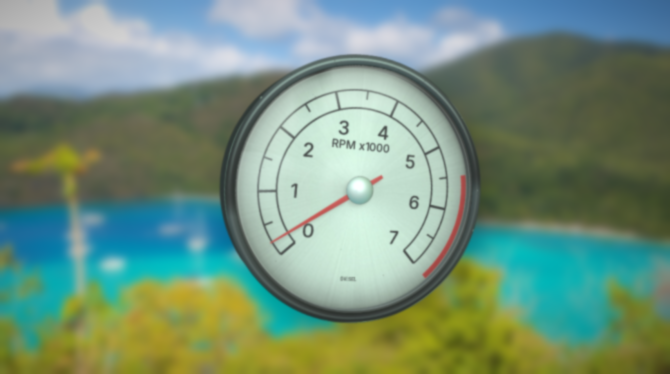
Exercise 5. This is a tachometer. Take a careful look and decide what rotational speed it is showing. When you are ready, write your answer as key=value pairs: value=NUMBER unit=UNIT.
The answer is value=250 unit=rpm
